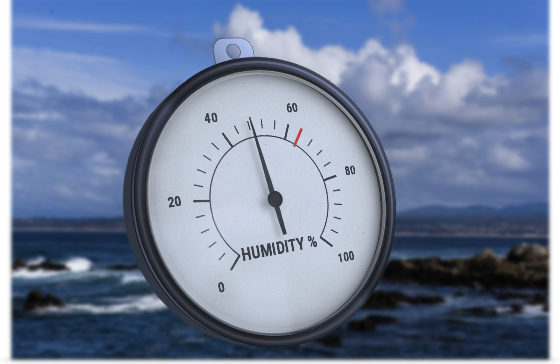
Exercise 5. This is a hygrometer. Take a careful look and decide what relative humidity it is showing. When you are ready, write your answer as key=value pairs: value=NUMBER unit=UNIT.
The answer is value=48 unit=%
